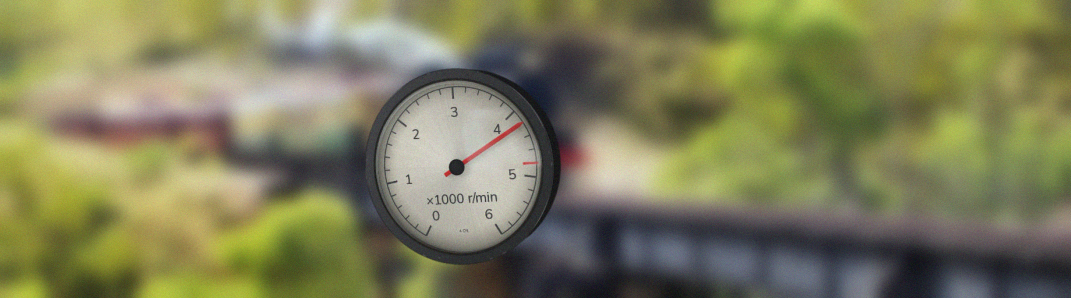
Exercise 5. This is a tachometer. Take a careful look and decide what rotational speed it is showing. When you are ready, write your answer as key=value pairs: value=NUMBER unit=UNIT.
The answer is value=4200 unit=rpm
